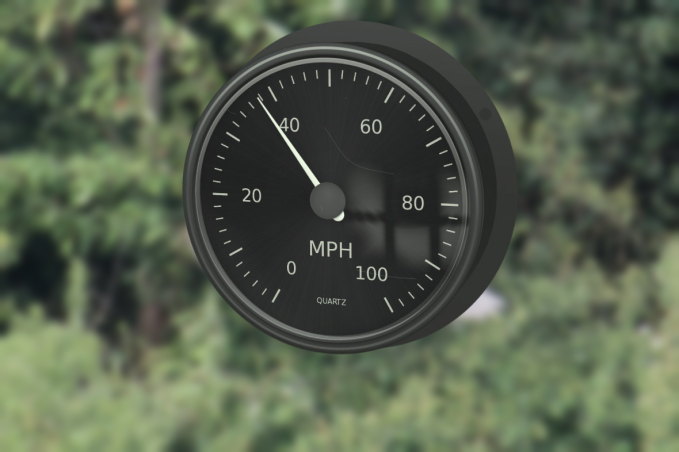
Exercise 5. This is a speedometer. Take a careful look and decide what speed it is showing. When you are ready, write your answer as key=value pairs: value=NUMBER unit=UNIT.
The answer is value=38 unit=mph
